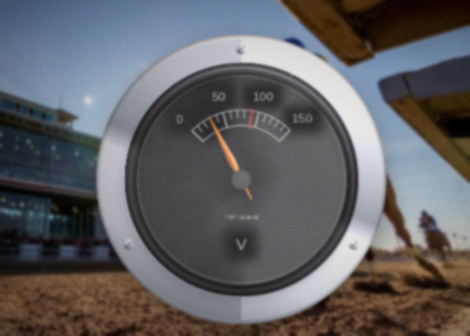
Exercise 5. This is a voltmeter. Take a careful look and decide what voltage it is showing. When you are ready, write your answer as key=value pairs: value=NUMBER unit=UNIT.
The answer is value=30 unit=V
